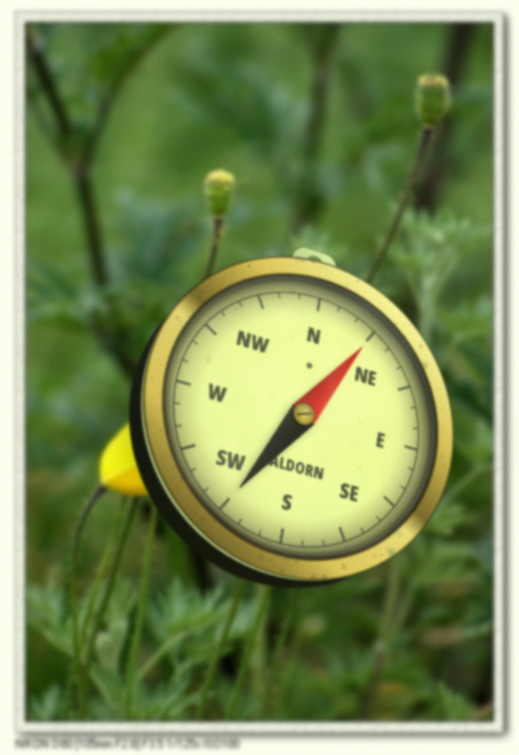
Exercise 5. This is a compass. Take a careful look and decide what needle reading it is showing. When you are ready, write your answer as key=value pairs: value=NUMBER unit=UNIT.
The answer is value=30 unit=°
